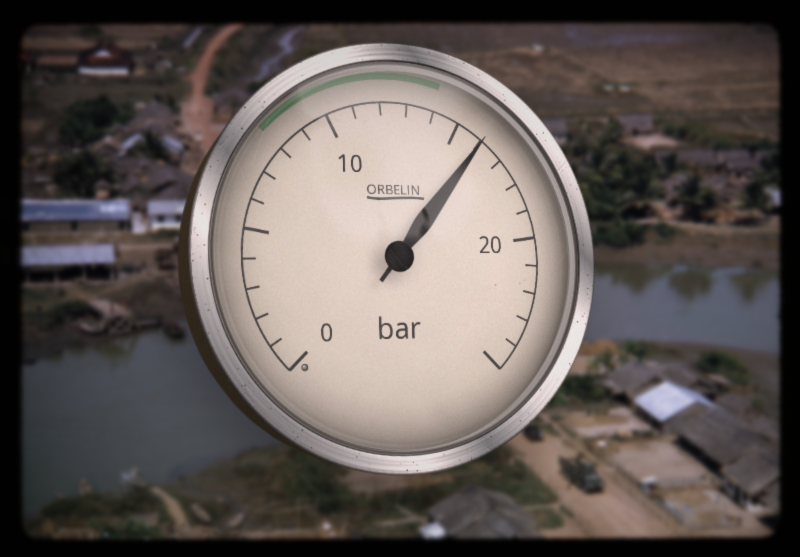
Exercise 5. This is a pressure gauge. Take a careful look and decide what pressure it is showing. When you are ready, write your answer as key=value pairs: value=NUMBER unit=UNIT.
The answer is value=16 unit=bar
